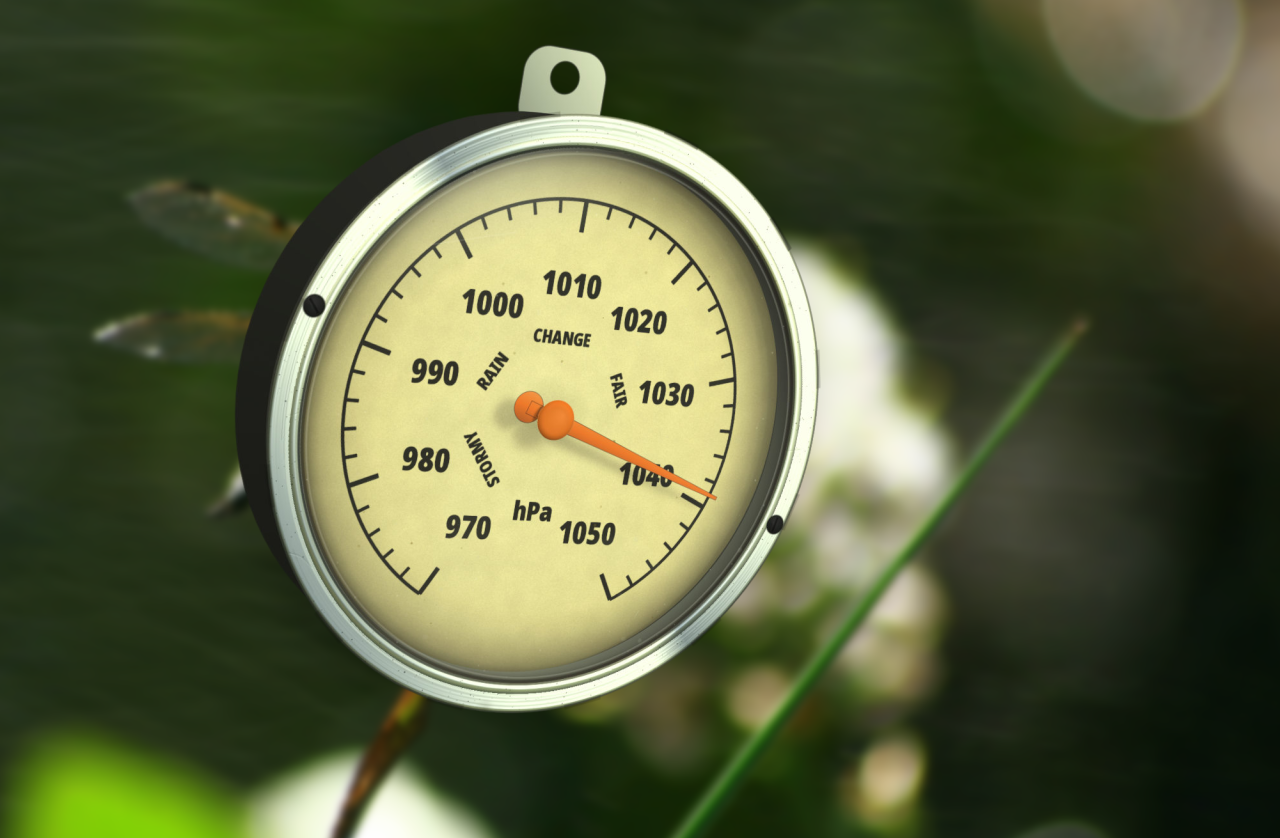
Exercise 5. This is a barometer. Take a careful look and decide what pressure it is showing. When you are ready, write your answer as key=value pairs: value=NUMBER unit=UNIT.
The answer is value=1039 unit=hPa
